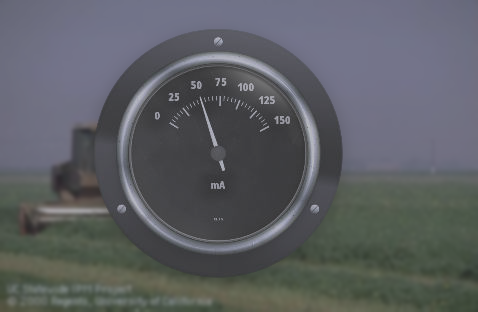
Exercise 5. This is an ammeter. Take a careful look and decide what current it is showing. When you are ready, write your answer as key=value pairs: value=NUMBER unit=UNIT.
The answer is value=50 unit=mA
